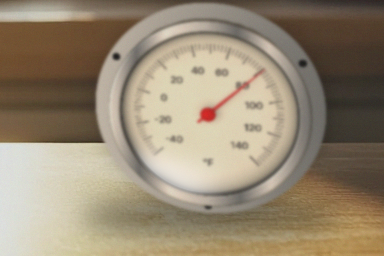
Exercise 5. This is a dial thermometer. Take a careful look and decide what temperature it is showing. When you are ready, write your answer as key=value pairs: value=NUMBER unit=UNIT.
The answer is value=80 unit=°F
